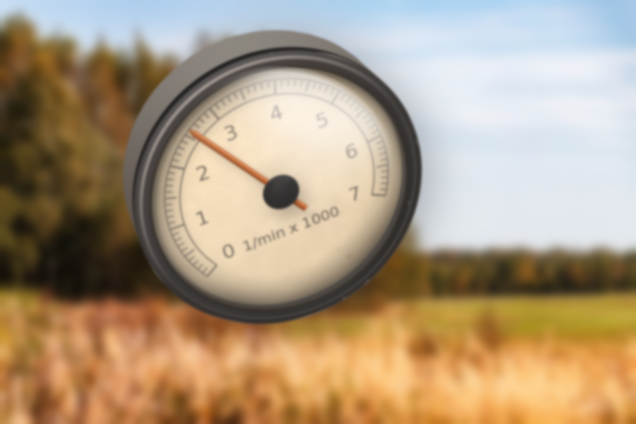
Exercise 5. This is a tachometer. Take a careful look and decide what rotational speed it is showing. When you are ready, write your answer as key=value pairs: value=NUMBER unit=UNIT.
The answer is value=2600 unit=rpm
